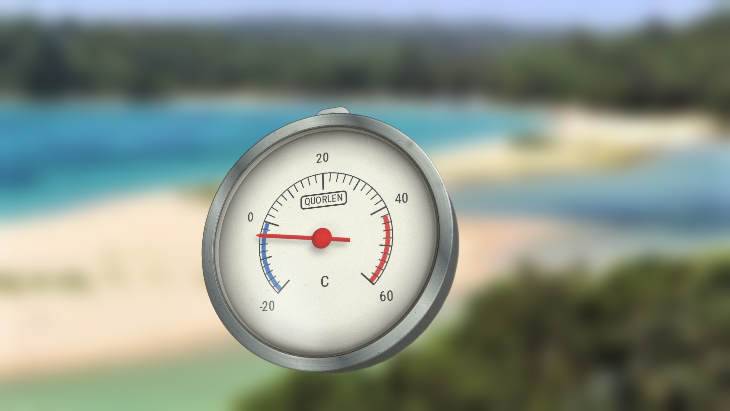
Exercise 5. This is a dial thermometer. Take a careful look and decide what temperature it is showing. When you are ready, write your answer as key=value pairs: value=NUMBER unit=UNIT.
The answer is value=-4 unit=°C
